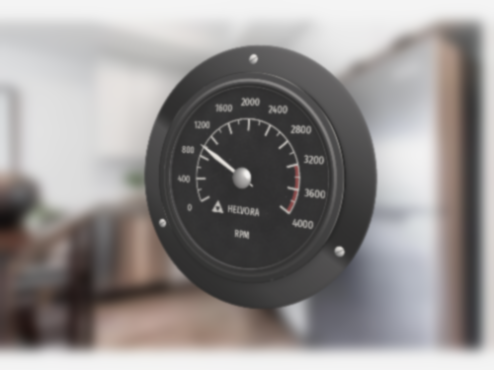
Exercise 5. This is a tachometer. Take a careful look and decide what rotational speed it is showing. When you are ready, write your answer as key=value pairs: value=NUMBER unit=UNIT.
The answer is value=1000 unit=rpm
